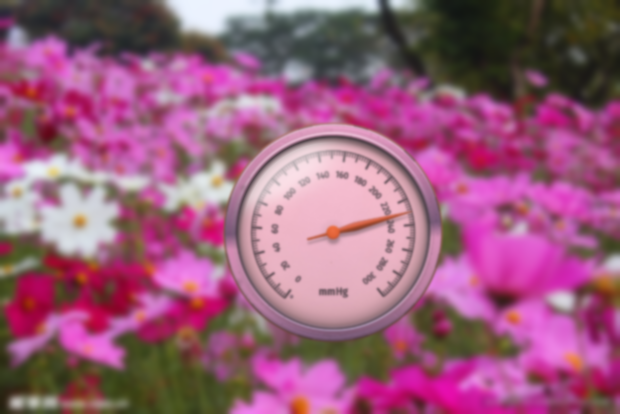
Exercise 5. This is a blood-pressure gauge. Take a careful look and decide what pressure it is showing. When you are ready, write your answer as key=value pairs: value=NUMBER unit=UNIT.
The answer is value=230 unit=mmHg
